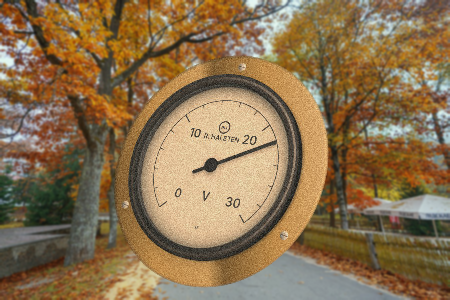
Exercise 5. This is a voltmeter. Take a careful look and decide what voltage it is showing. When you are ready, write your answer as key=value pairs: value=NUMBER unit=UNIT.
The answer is value=22 unit=V
